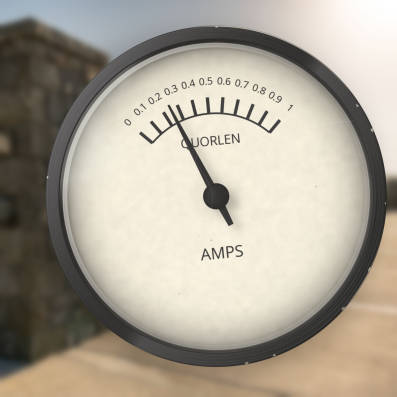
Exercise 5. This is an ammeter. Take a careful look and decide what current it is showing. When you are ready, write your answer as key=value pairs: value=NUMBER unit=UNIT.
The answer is value=0.25 unit=A
